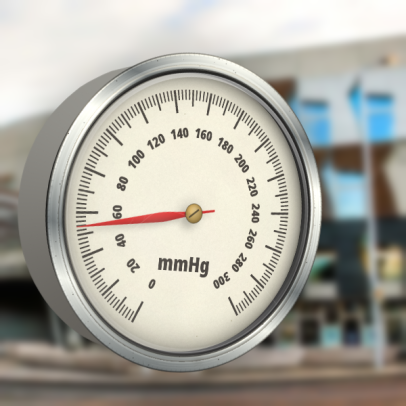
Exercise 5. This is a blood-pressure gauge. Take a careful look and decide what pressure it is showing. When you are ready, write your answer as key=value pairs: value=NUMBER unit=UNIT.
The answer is value=54 unit=mmHg
